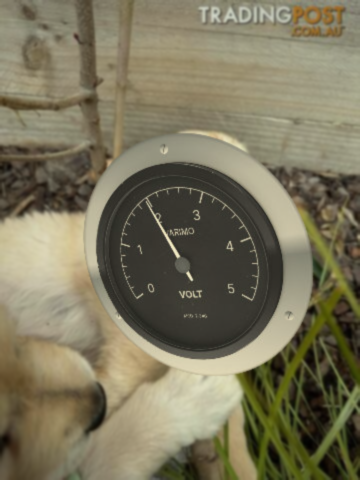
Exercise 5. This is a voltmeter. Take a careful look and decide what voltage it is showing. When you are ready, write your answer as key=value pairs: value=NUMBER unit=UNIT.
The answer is value=2 unit=V
